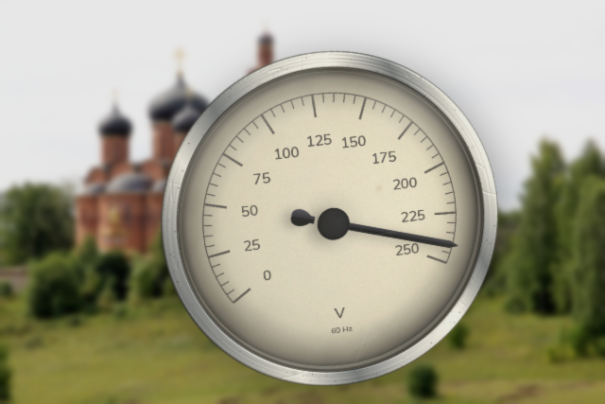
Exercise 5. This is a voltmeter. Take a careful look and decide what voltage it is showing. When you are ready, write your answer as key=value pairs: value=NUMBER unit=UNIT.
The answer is value=240 unit=V
